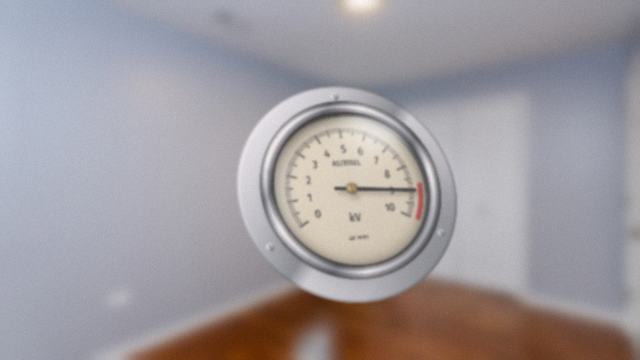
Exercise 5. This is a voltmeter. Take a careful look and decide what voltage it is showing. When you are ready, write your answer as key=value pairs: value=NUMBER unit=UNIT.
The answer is value=9 unit=kV
